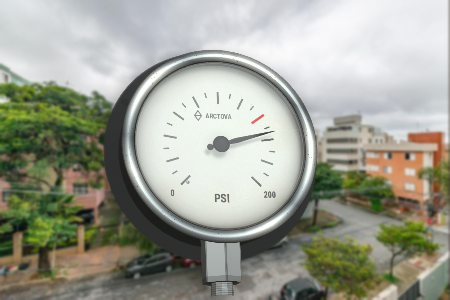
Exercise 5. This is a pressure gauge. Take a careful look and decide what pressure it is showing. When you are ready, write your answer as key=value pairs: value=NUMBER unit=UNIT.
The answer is value=155 unit=psi
